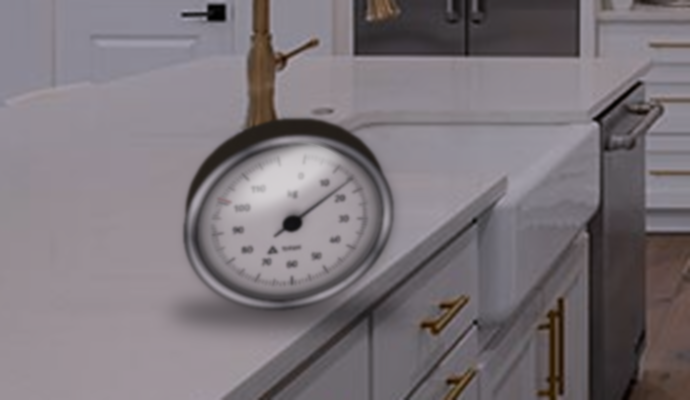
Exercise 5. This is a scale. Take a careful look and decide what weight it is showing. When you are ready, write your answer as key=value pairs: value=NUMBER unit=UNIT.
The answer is value=15 unit=kg
